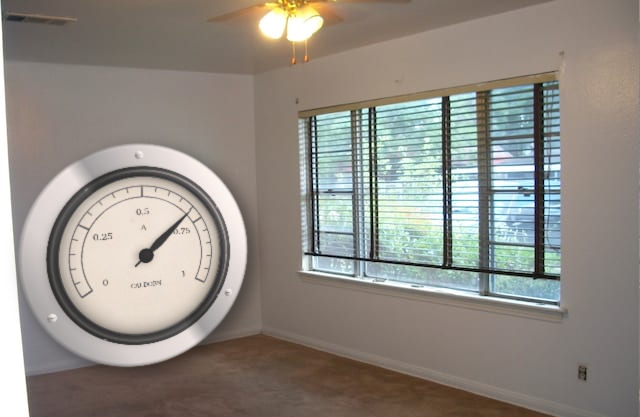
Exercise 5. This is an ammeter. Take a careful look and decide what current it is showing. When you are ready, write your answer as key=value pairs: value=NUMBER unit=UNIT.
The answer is value=0.7 unit=A
